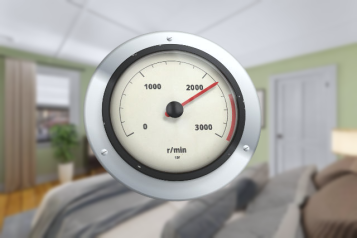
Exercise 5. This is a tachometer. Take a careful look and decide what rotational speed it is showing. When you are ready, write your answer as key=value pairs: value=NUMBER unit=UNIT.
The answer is value=2200 unit=rpm
